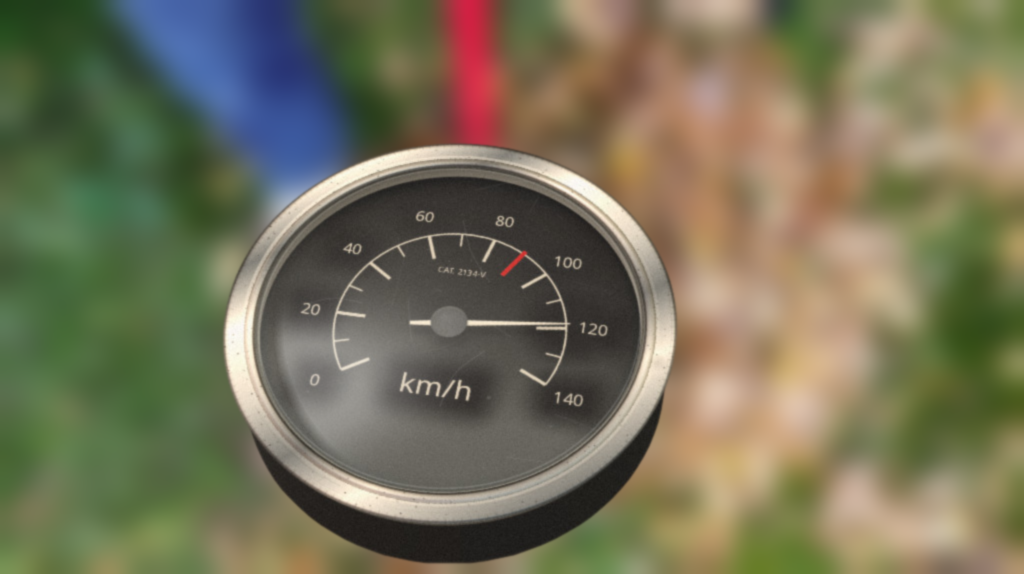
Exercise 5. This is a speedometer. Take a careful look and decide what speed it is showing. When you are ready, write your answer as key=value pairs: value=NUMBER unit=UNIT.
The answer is value=120 unit=km/h
